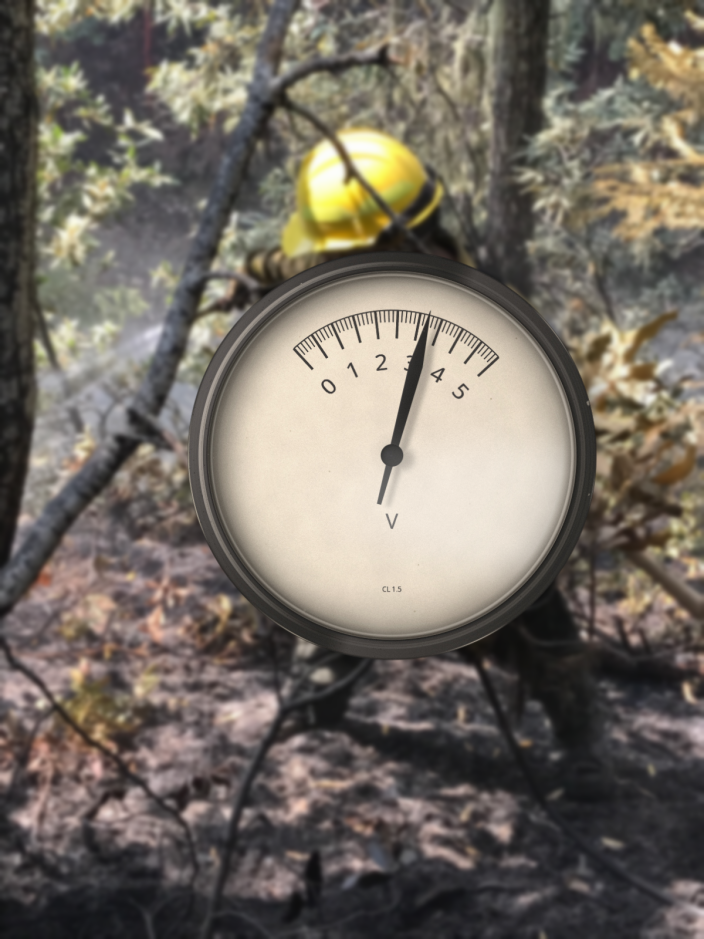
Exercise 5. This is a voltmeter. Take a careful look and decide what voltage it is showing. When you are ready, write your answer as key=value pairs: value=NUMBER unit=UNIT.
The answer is value=3.2 unit=V
